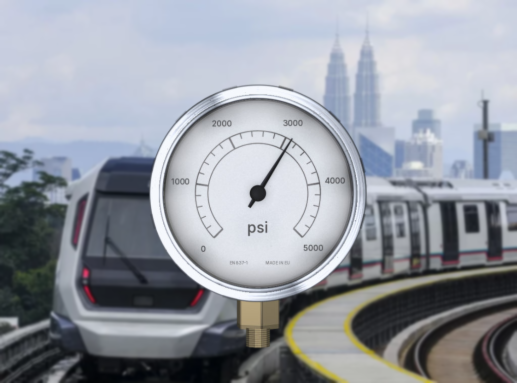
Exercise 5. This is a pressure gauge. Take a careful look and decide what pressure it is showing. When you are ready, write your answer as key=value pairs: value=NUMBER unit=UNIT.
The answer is value=3100 unit=psi
